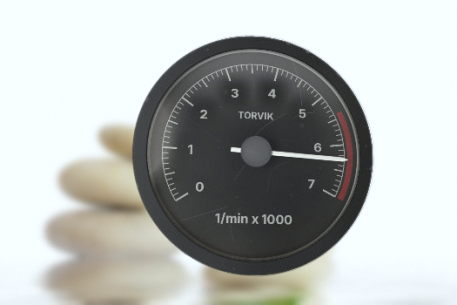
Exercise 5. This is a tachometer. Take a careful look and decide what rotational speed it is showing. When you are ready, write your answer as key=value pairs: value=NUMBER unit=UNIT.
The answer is value=6300 unit=rpm
